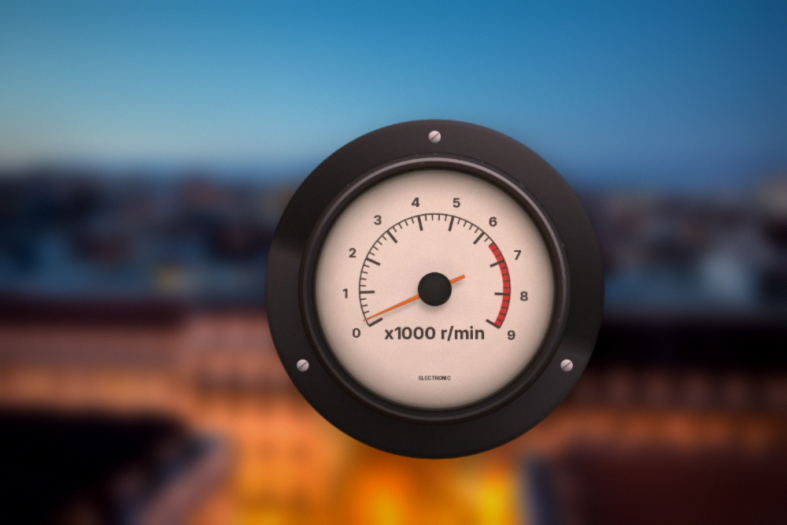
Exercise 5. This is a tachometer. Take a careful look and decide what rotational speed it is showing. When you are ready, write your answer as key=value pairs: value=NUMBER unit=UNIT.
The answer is value=200 unit=rpm
